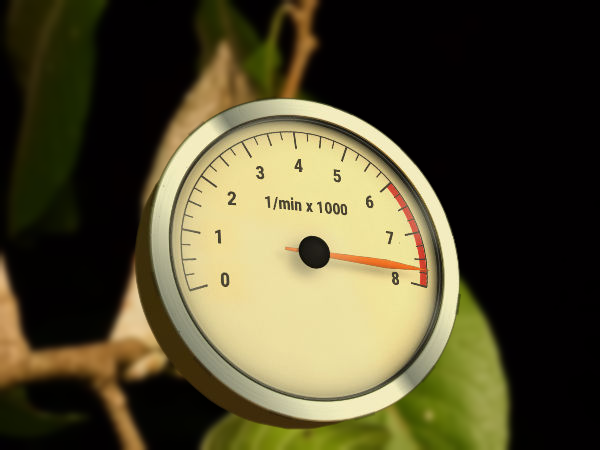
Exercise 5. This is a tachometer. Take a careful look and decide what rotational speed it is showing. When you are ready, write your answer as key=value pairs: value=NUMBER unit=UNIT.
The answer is value=7750 unit=rpm
